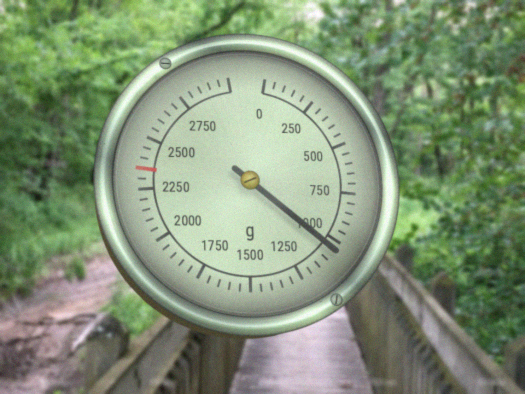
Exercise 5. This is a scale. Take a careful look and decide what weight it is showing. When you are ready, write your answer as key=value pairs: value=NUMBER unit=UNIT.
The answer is value=1050 unit=g
